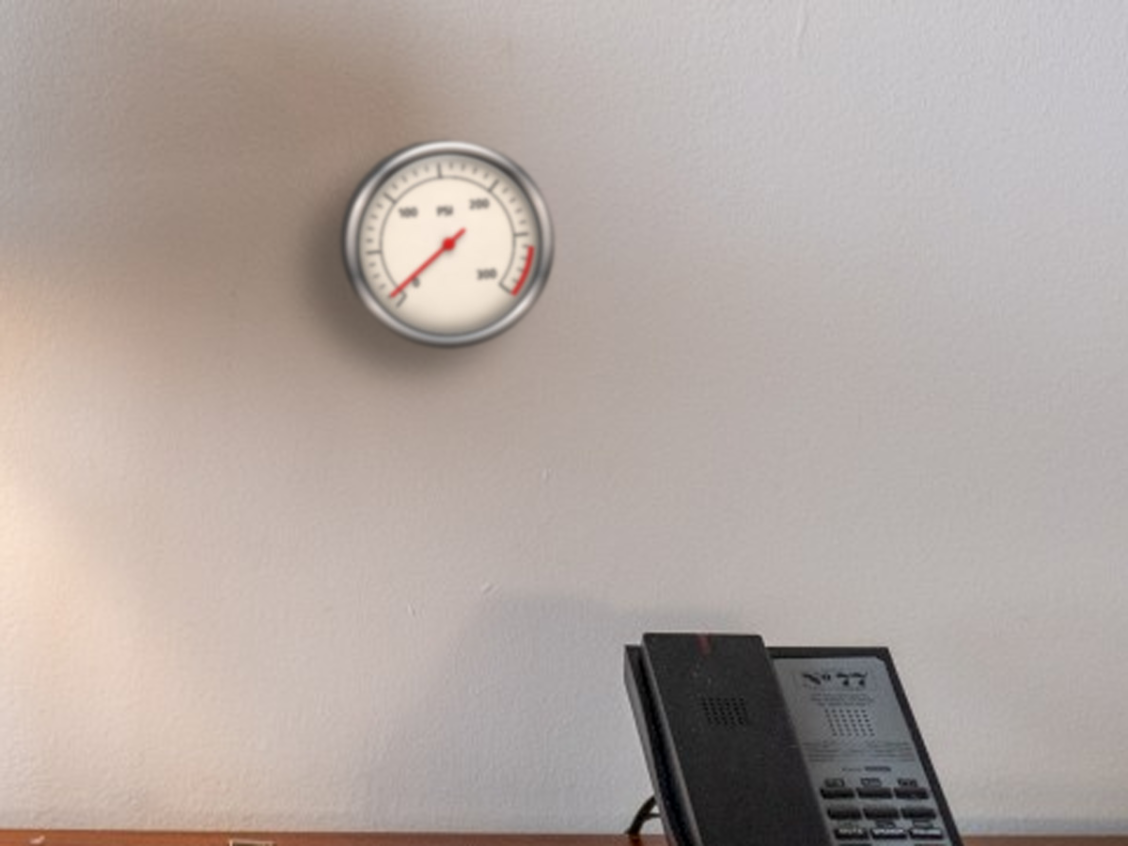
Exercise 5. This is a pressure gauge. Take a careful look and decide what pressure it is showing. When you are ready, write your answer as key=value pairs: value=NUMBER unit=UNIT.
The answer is value=10 unit=psi
